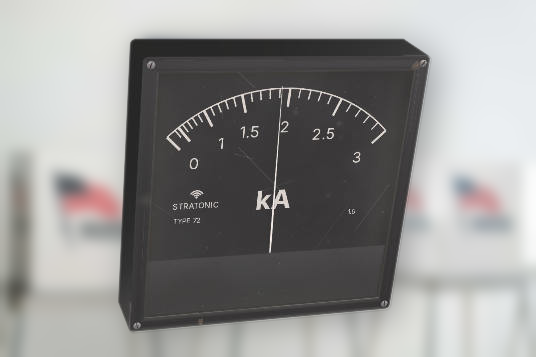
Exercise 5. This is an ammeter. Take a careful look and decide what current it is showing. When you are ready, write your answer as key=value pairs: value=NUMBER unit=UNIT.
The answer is value=1.9 unit=kA
